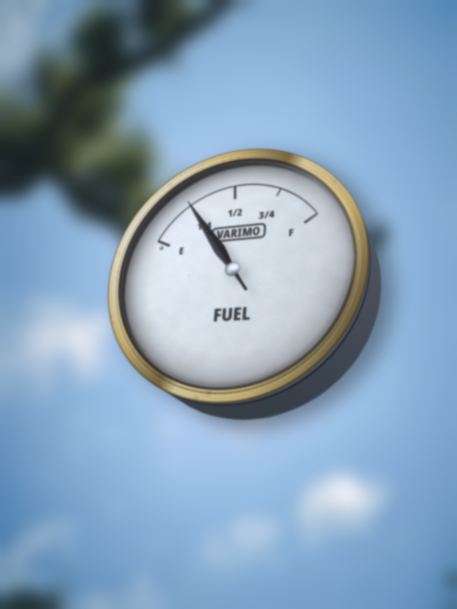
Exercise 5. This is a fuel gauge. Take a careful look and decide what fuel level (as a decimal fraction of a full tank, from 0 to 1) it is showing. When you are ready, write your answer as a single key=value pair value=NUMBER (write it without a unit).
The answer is value=0.25
